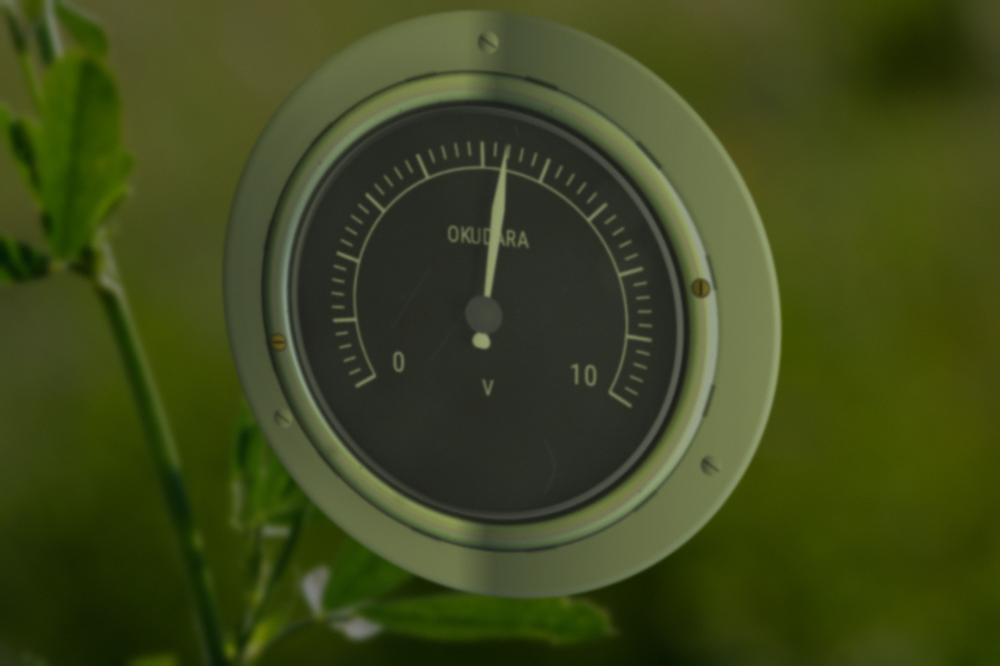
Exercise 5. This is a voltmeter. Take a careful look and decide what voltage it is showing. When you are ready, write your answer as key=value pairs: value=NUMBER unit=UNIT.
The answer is value=5.4 unit=V
